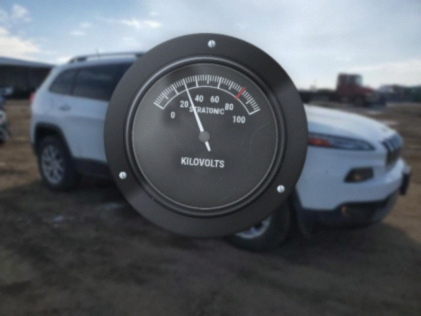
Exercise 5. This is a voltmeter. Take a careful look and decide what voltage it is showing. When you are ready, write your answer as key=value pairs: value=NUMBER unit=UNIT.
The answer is value=30 unit=kV
